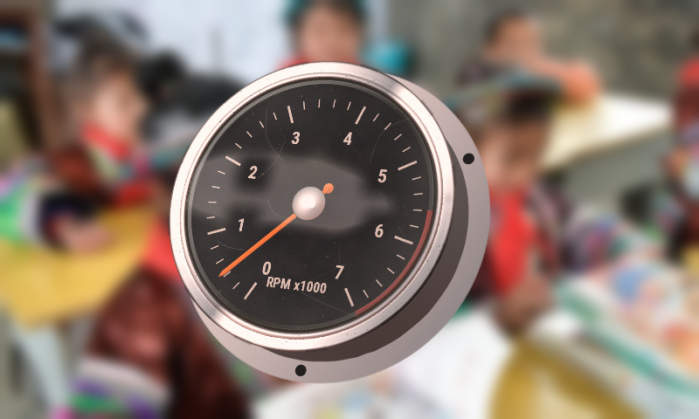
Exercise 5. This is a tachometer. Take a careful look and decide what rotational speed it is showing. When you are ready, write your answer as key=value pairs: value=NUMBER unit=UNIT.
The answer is value=400 unit=rpm
